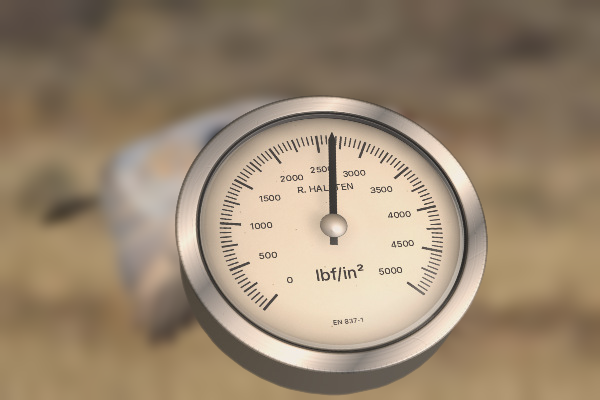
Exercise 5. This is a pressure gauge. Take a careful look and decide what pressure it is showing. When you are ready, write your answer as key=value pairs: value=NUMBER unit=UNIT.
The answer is value=2650 unit=psi
